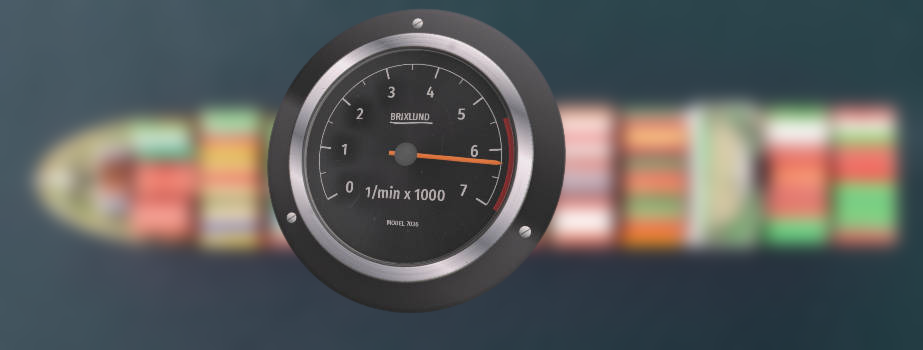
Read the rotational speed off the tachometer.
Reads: 6250 rpm
